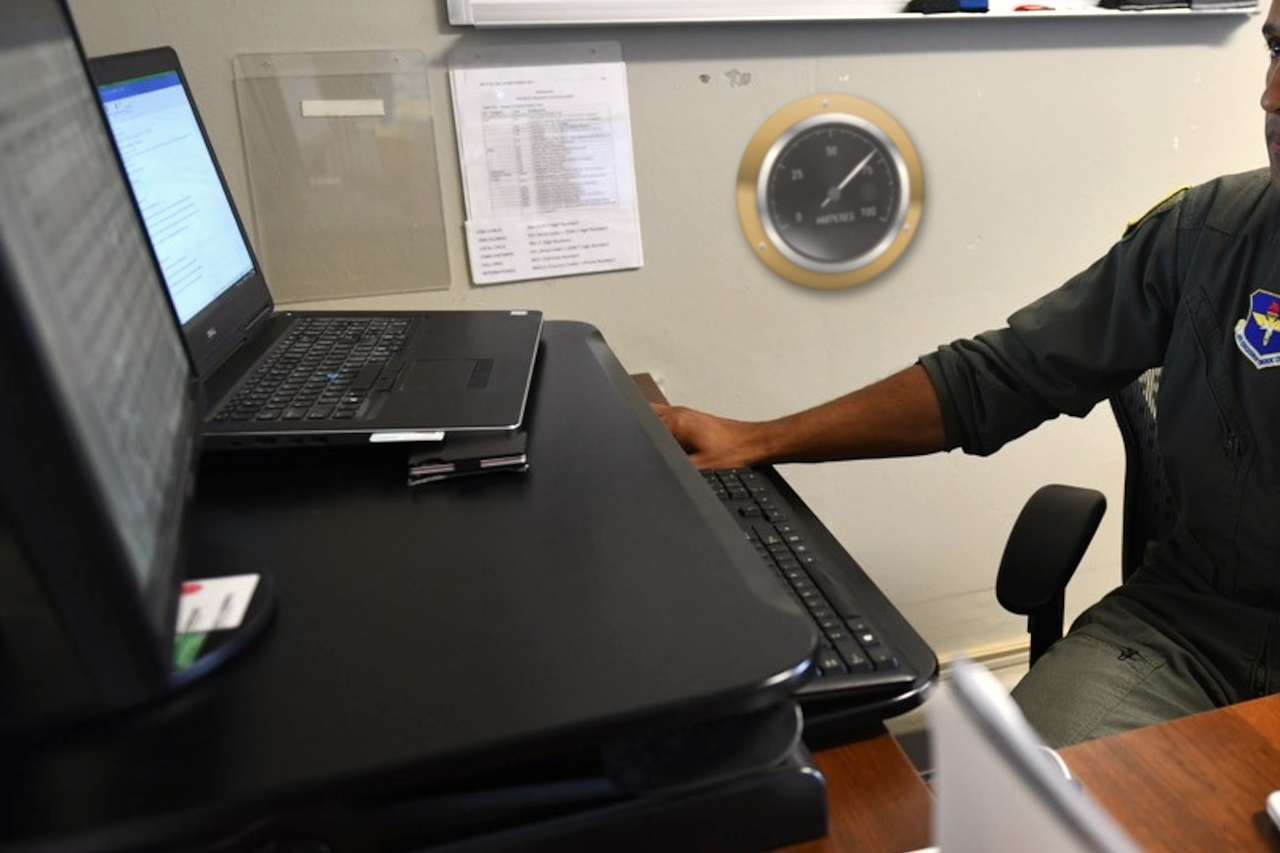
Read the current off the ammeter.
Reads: 70 A
